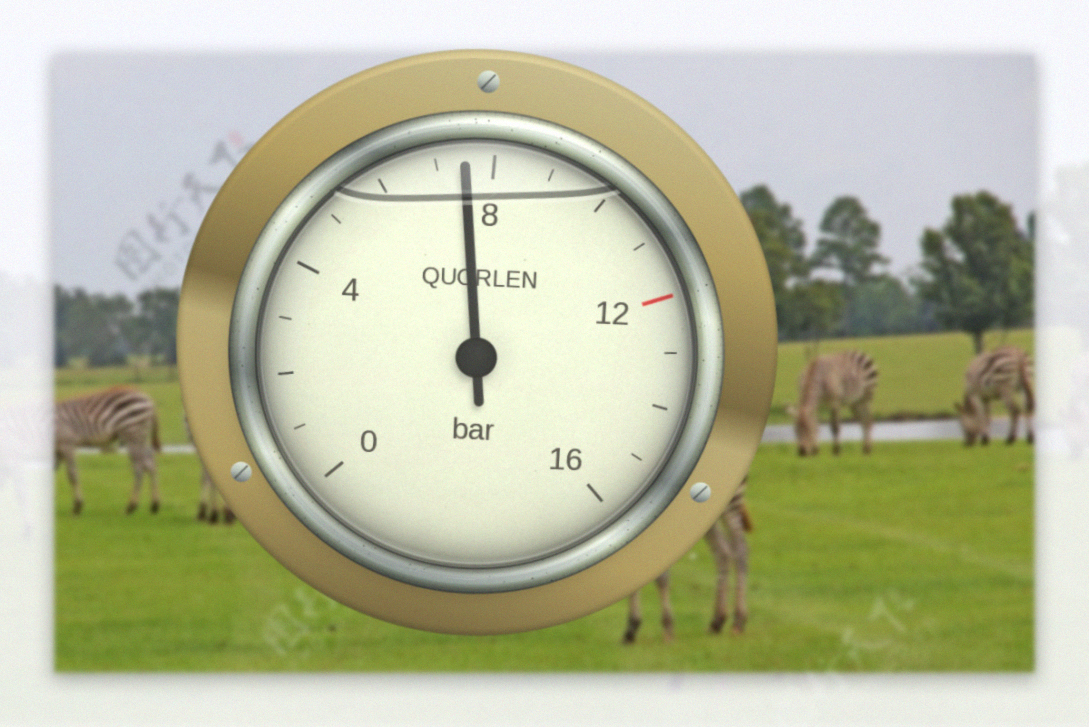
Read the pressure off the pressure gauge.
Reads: 7.5 bar
